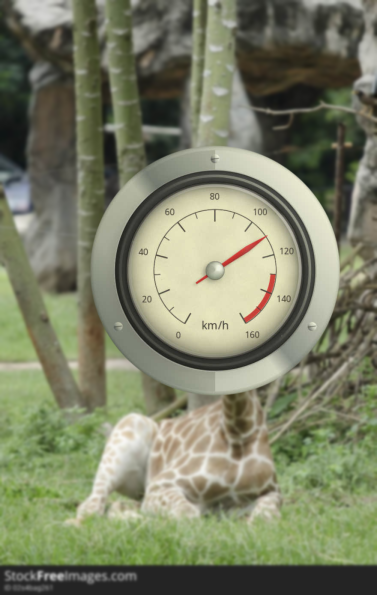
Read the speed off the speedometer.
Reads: 110 km/h
